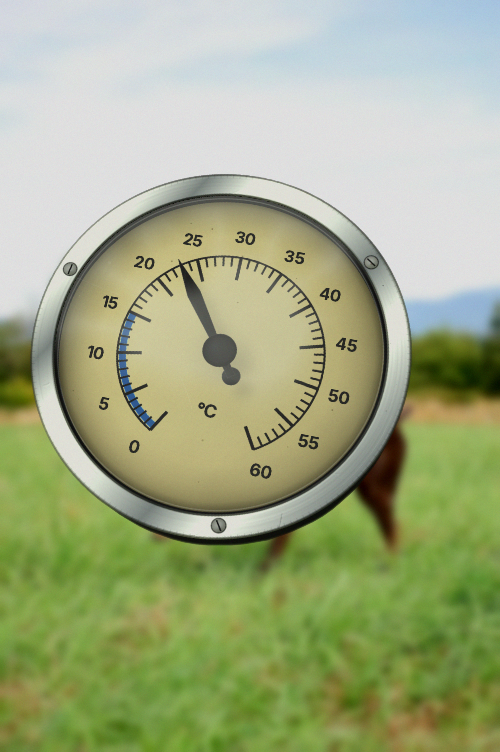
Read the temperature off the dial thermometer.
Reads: 23 °C
